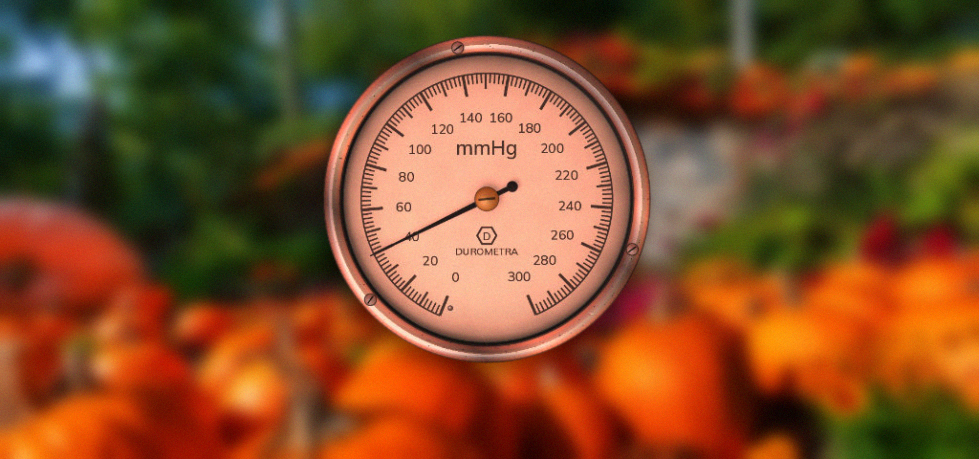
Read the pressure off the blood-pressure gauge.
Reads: 40 mmHg
